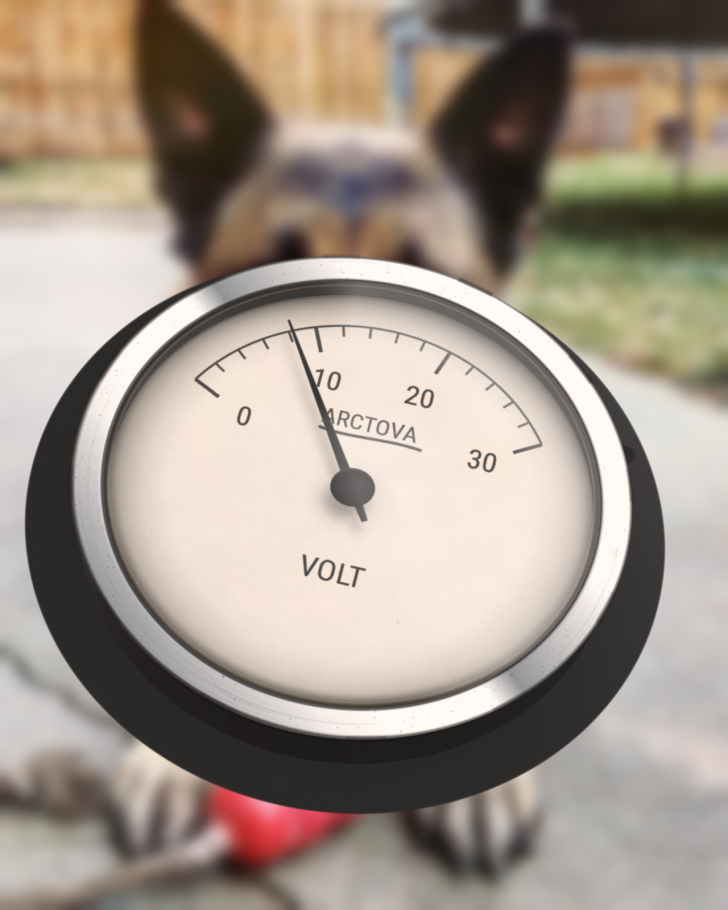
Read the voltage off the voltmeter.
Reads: 8 V
